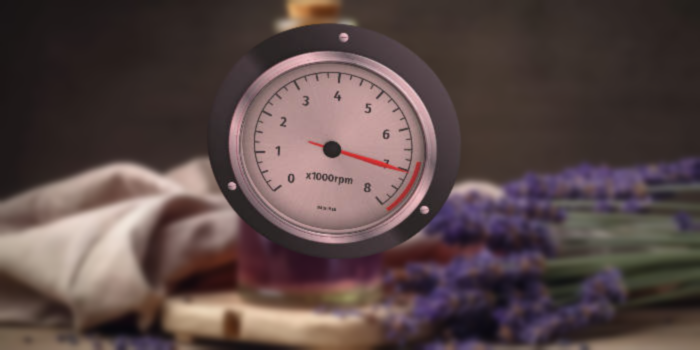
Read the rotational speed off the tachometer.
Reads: 7000 rpm
